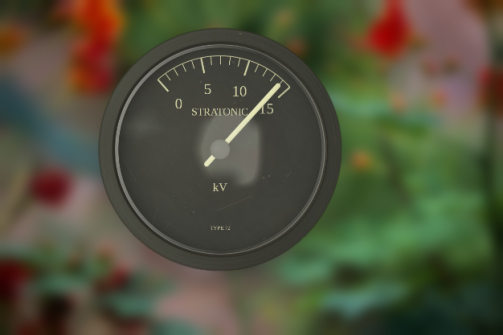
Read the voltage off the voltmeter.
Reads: 14 kV
